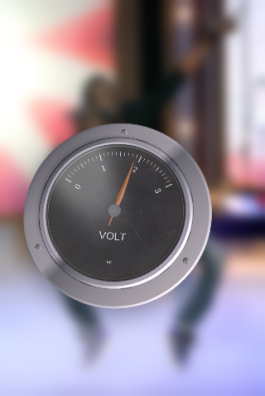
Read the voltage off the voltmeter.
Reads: 1.9 V
